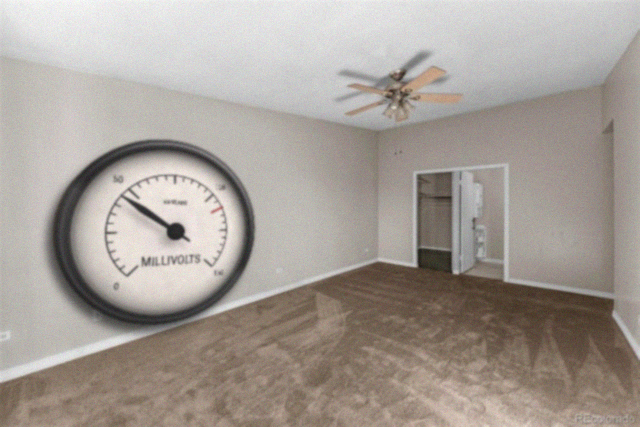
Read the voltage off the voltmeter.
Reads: 45 mV
